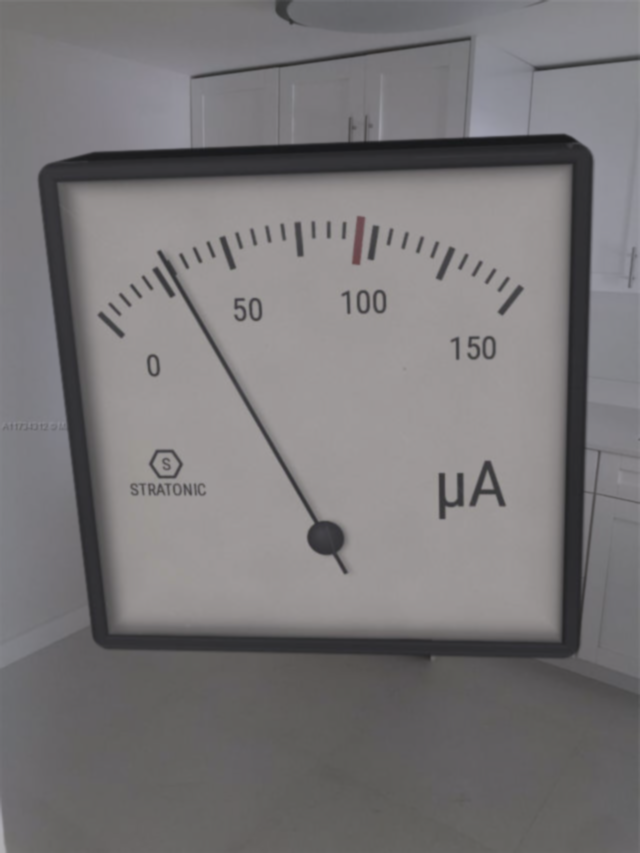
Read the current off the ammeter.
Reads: 30 µA
